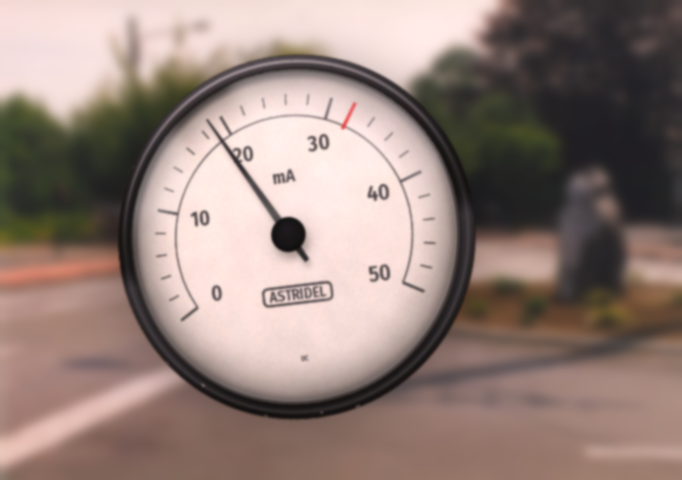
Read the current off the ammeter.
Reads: 19 mA
